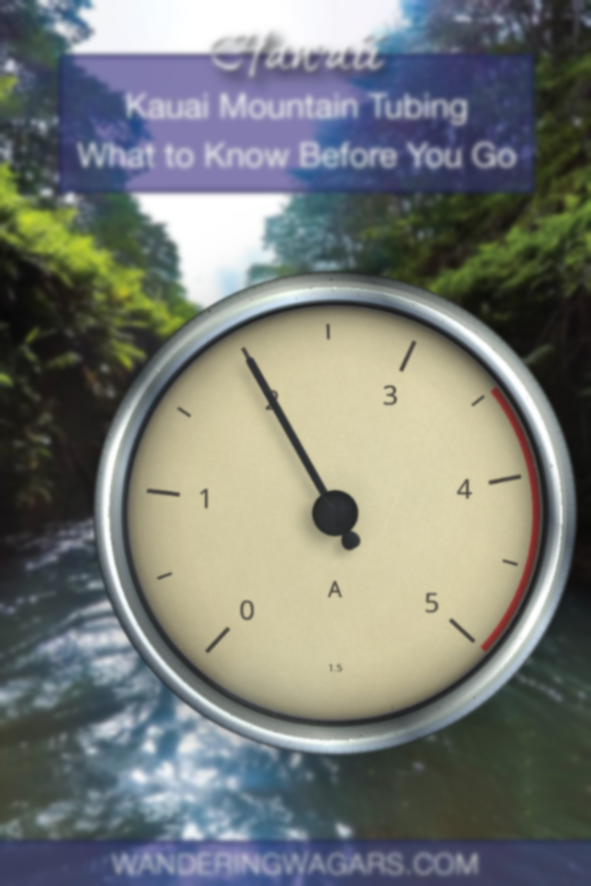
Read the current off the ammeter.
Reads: 2 A
